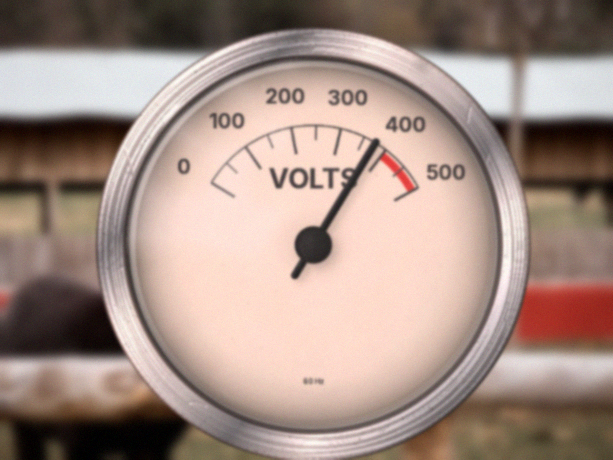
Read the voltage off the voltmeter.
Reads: 375 V
